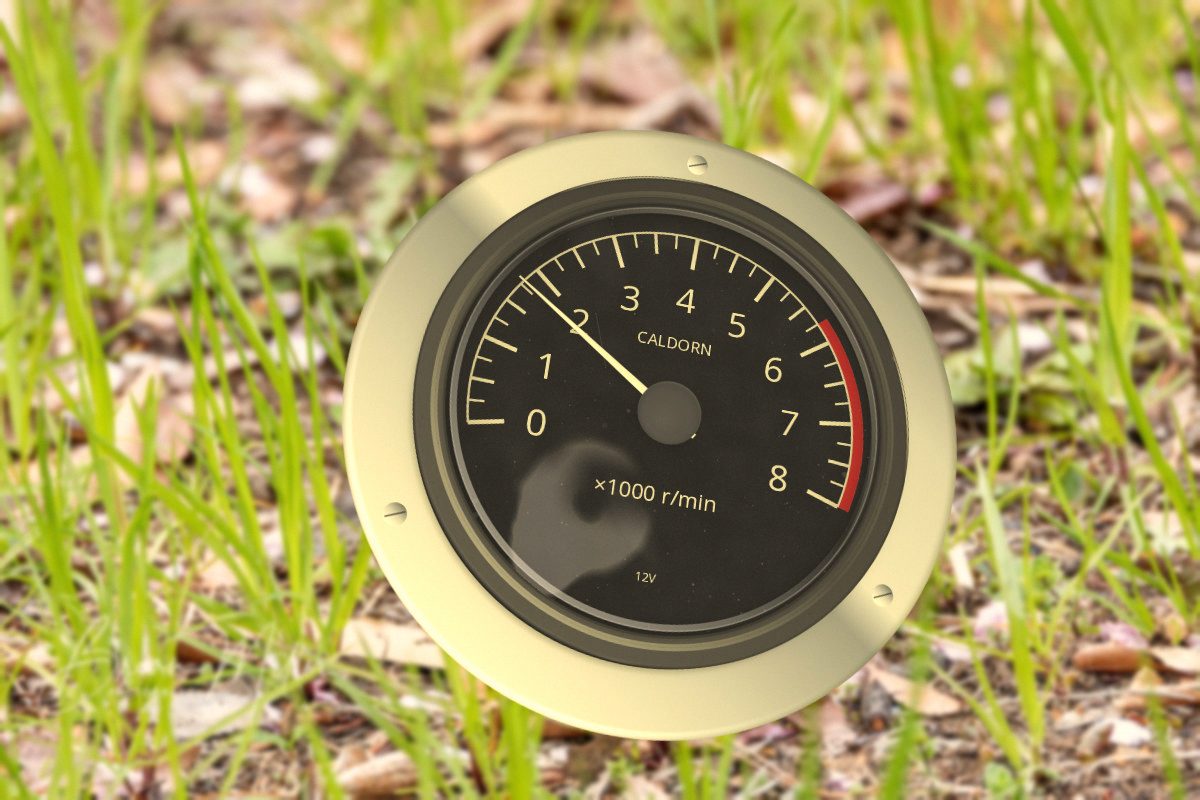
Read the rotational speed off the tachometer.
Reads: 1750 rpm
